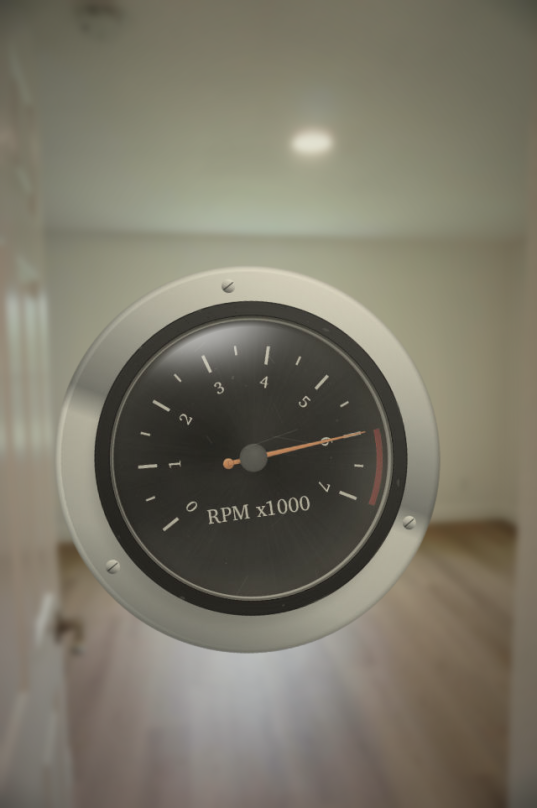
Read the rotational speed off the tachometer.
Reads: 6000 rpm
